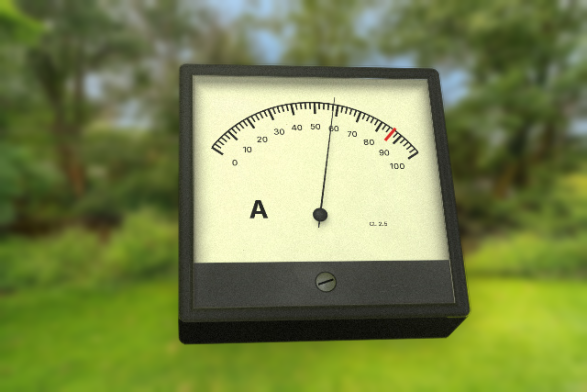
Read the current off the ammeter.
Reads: 58 A
